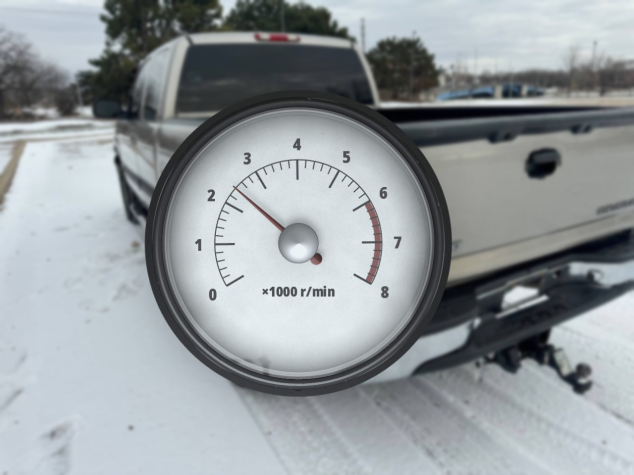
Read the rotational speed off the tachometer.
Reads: 2400 rpm
